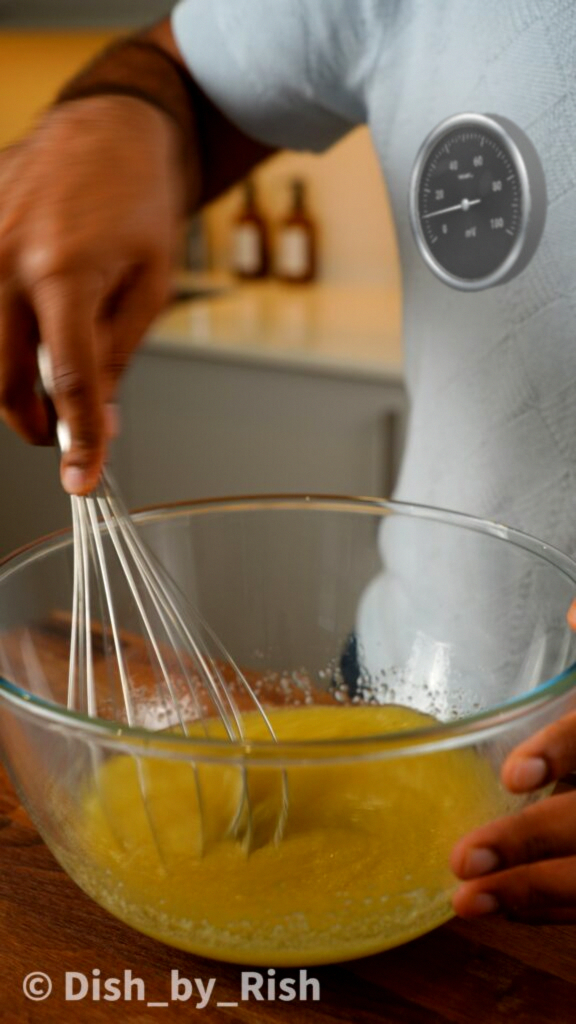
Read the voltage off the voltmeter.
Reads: 10 mV
